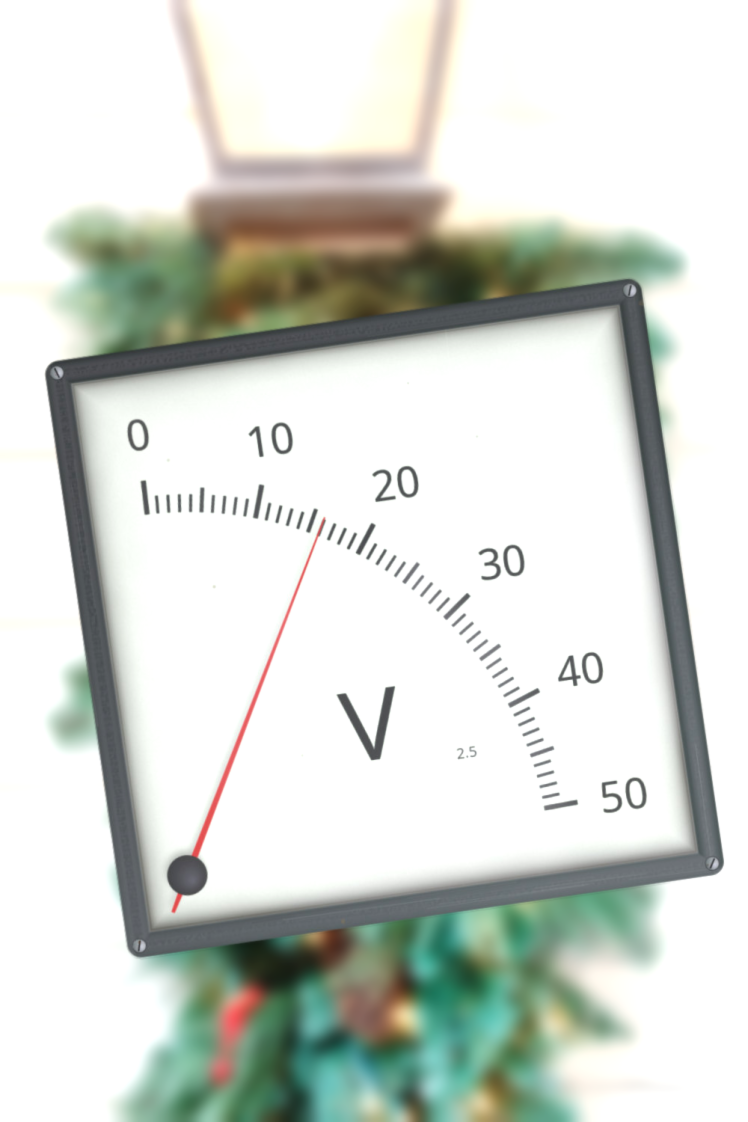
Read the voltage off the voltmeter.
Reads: 16 V
